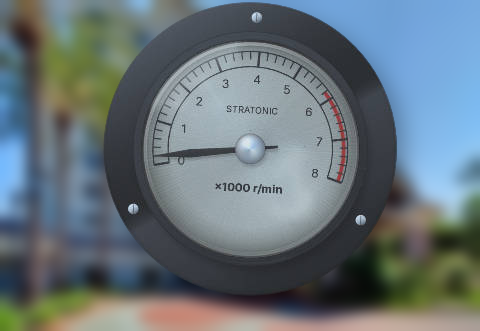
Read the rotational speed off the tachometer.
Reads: 200 rpm
